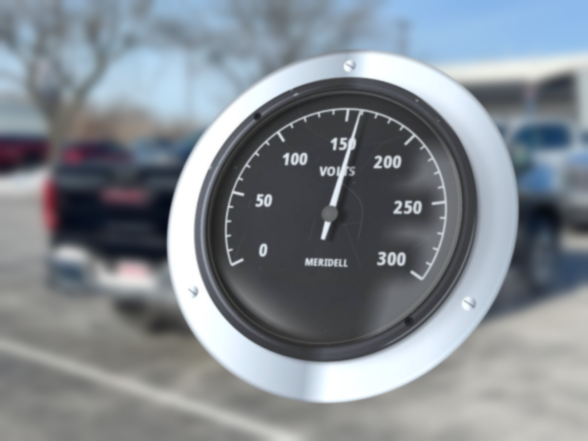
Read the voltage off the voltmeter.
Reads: 160 V
